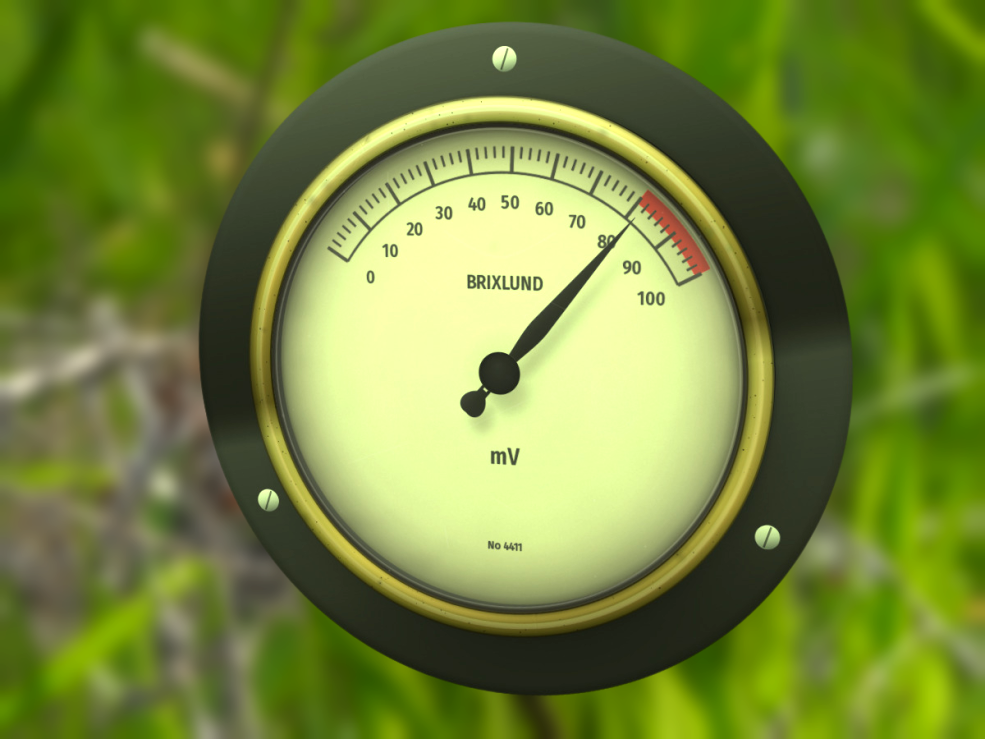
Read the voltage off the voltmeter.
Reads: 82 mV
